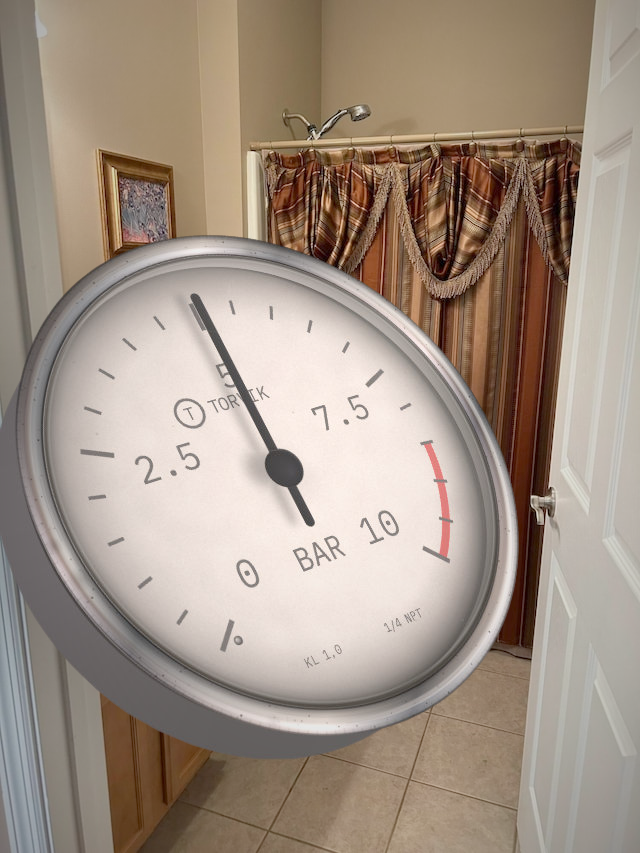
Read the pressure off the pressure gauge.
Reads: 5 bar
